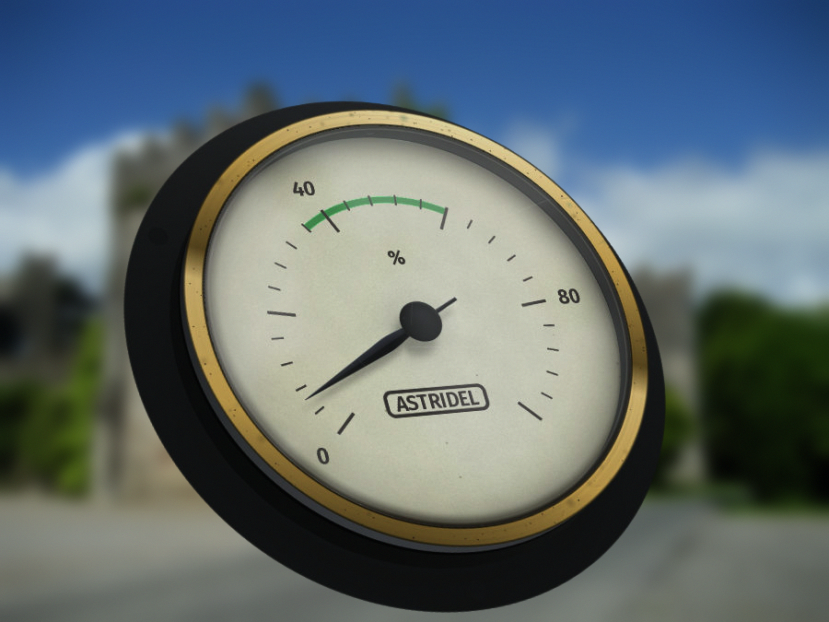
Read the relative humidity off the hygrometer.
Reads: 6 %
